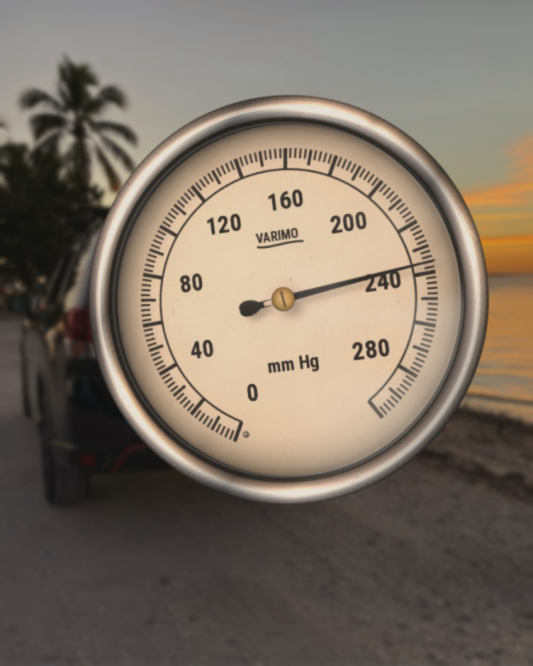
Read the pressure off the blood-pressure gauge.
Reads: 236 mmHg
